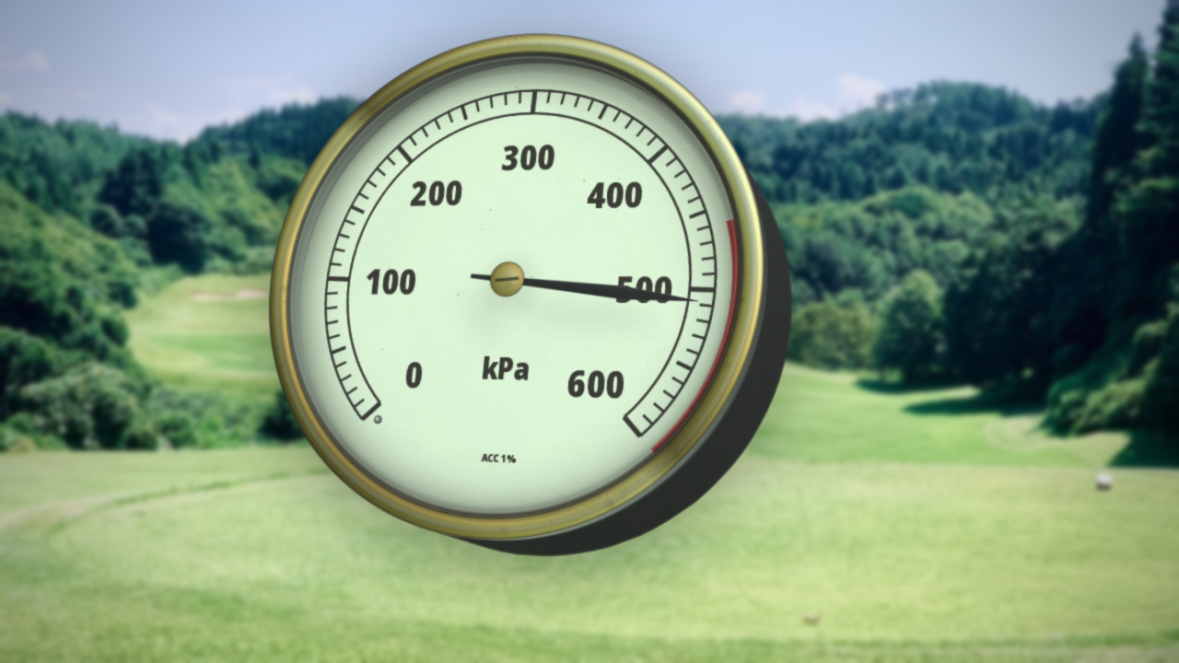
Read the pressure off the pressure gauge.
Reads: 510 kPa
